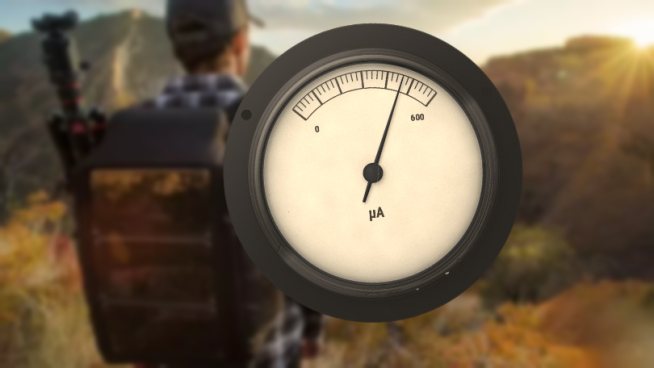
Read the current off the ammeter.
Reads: 460 µA
